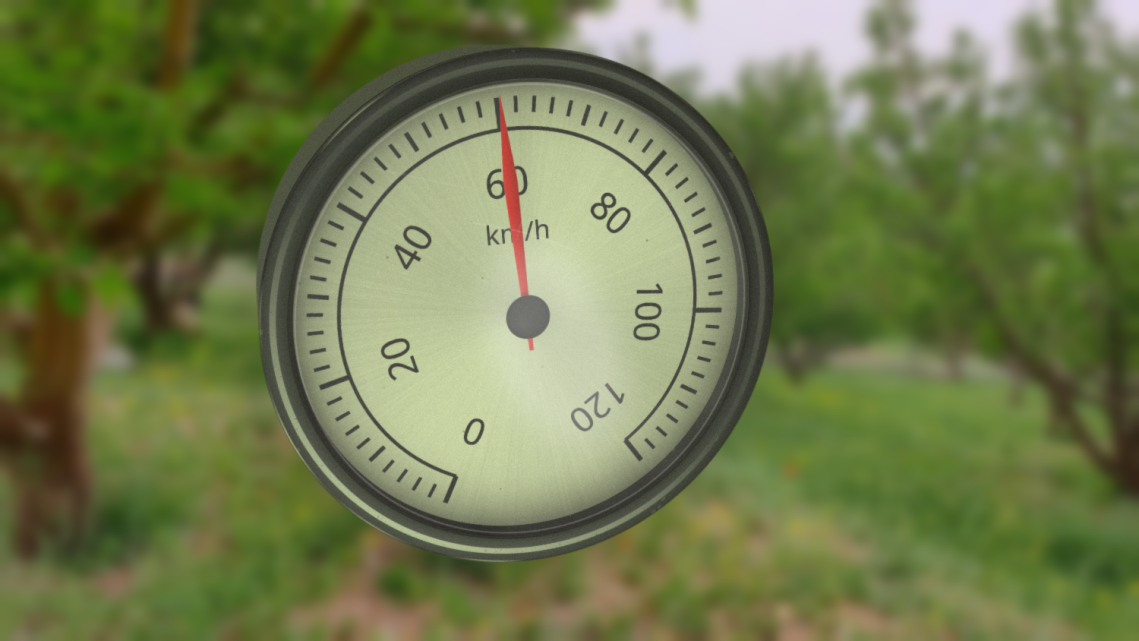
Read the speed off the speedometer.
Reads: 60 km/h
